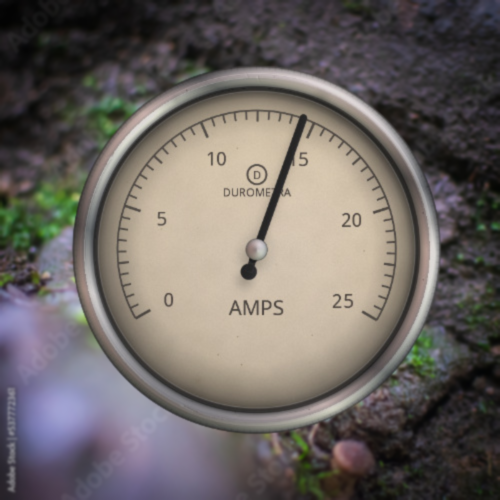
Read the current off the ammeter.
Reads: 14.5 A
